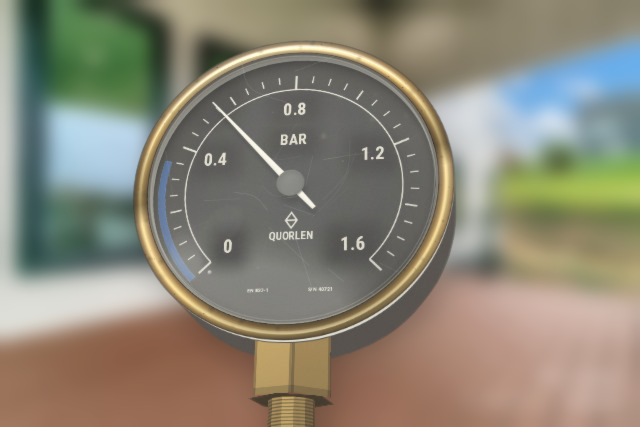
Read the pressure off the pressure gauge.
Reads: 0.55 bar
